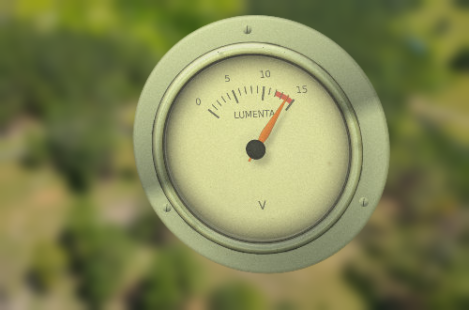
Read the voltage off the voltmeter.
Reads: 14 V
